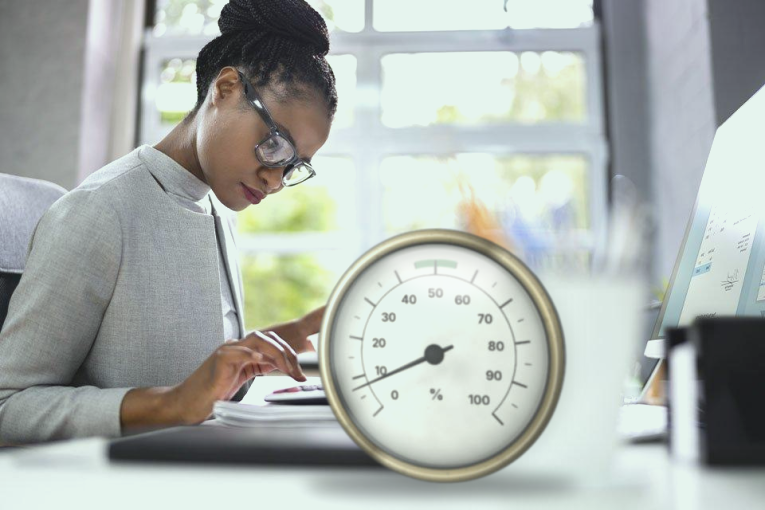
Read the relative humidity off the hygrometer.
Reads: 7.5 %
